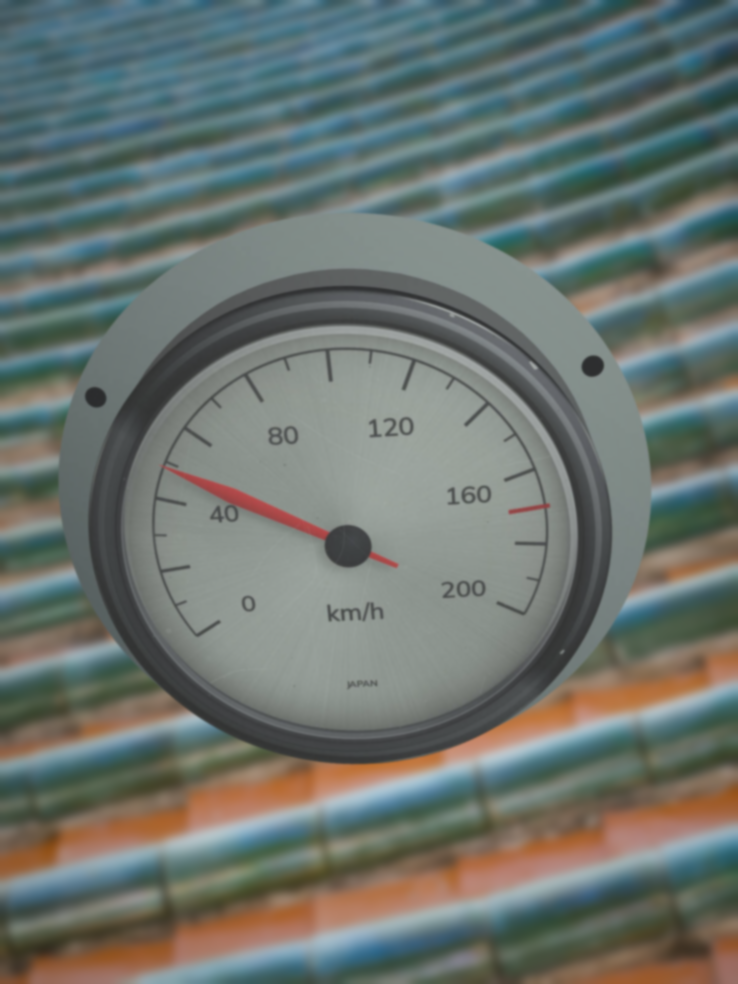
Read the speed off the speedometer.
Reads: 50 km/h
